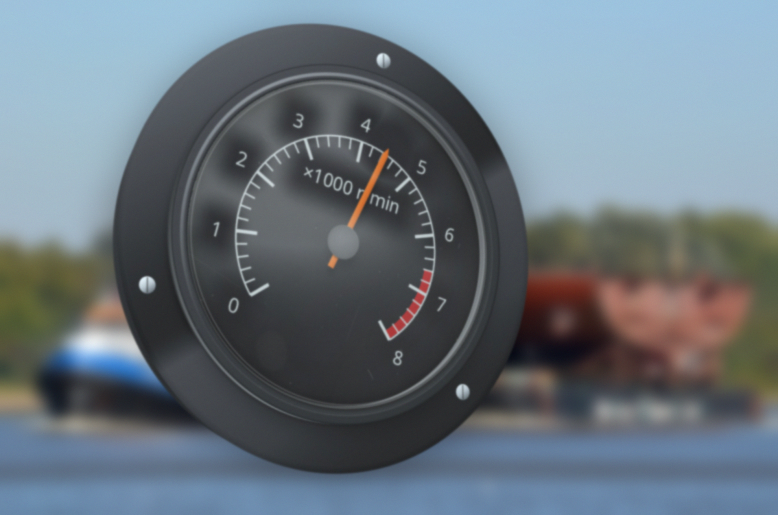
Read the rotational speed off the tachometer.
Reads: 4400 rpm
